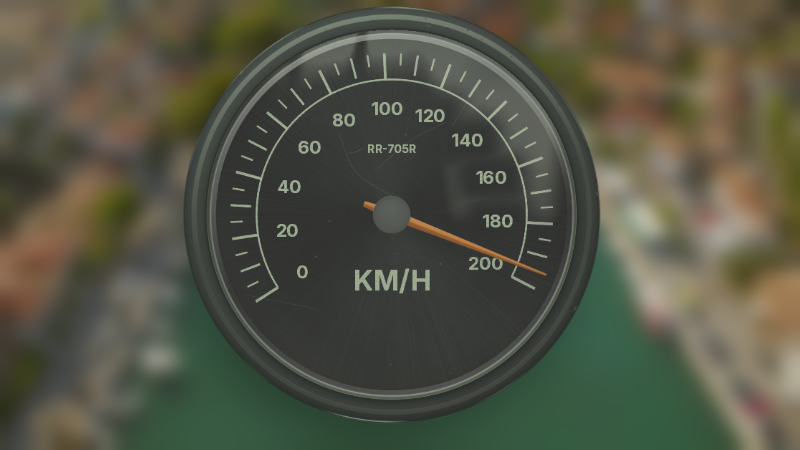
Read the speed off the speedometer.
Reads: 195 km/h
